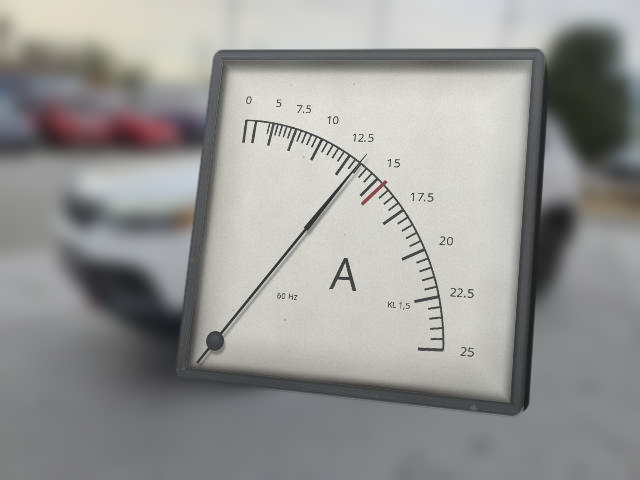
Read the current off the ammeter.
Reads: 13.5 A
